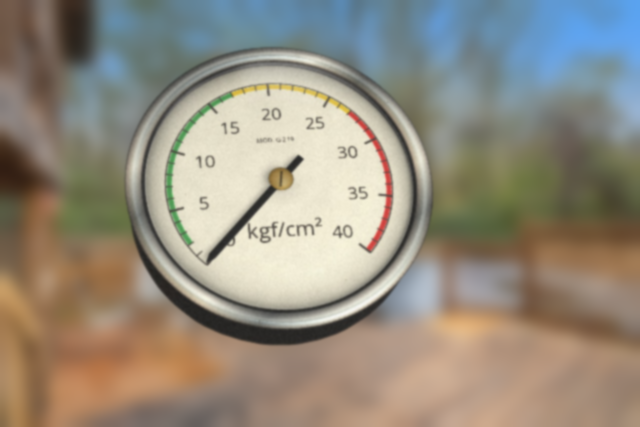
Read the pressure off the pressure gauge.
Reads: 0 kg/cm²
